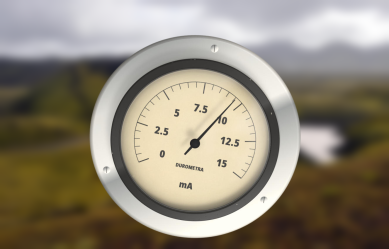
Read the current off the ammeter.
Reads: 9.5 mA
